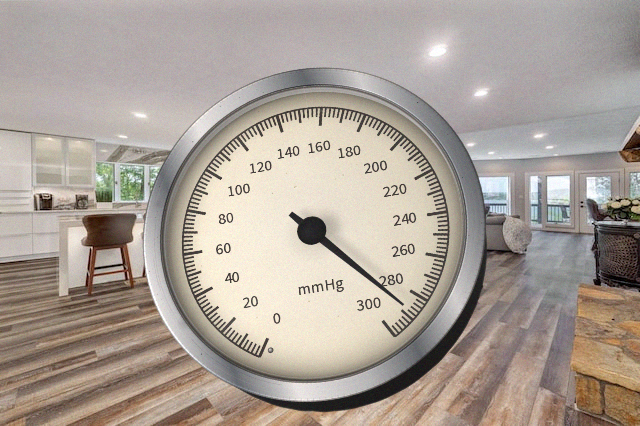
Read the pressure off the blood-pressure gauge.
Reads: 288 mmHg
